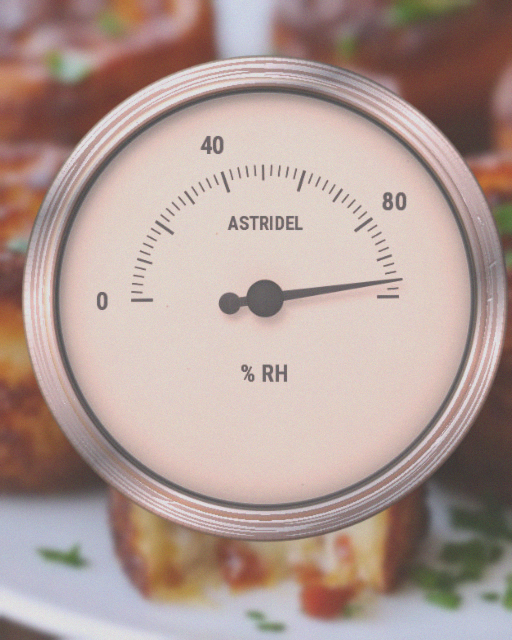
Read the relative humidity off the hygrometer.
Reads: 96 %
